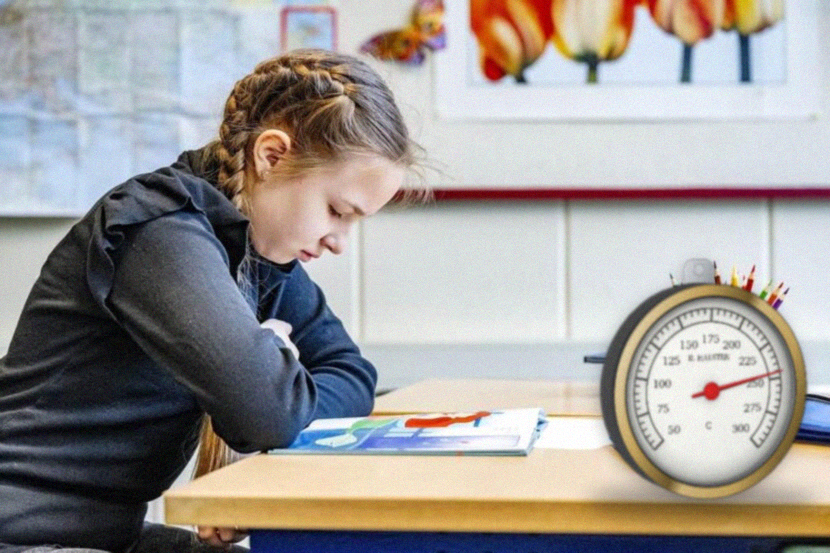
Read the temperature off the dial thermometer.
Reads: 245 °C
